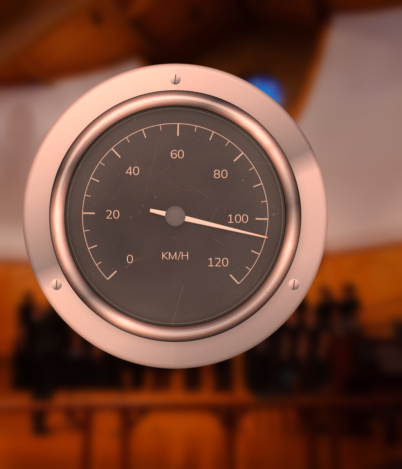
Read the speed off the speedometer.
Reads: 105 km/h
